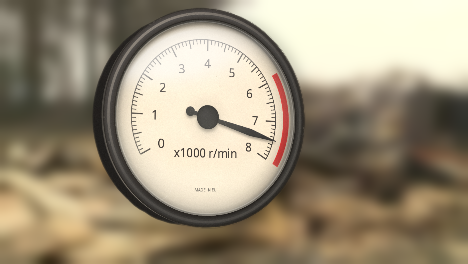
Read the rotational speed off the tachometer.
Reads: 7500 rpm
